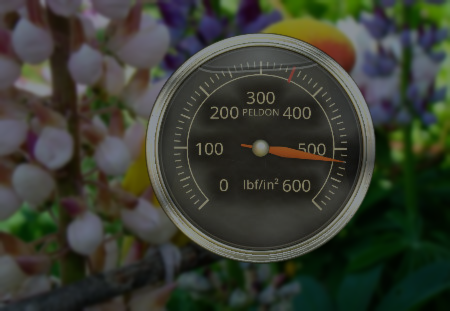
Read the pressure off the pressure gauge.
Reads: 520 psi
